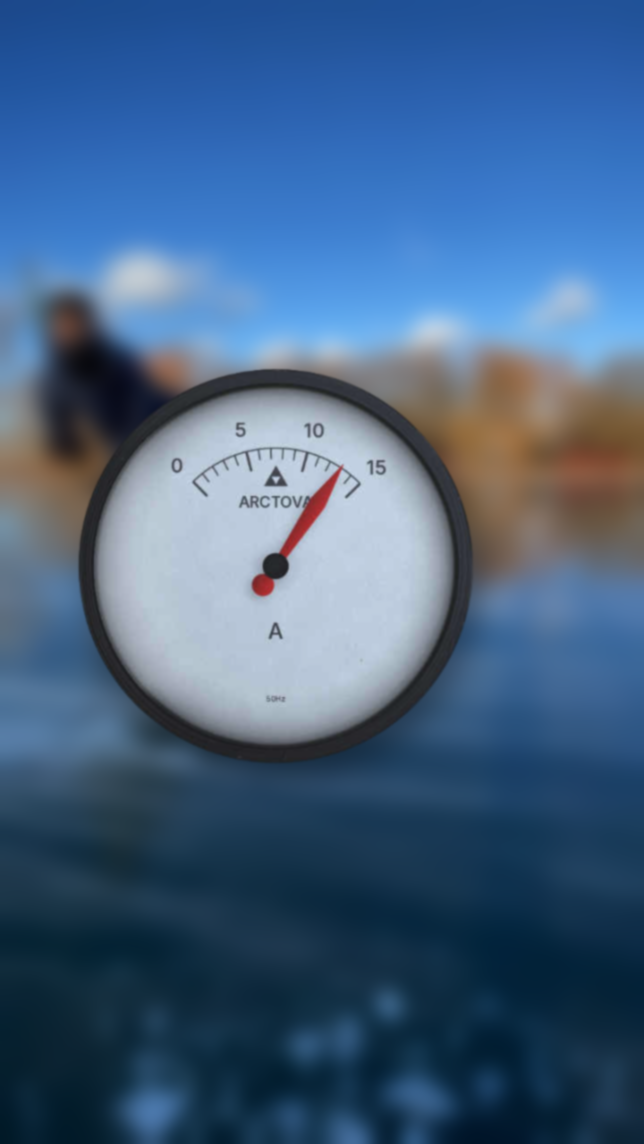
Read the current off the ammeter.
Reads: 13 A
